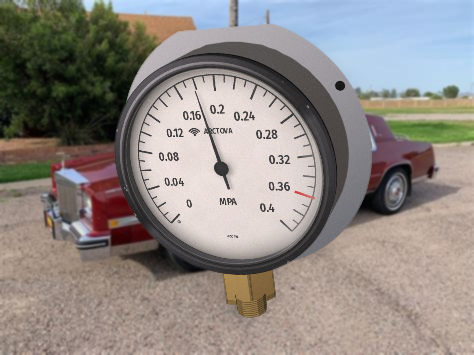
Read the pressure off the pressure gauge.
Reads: 0.18 MPa
